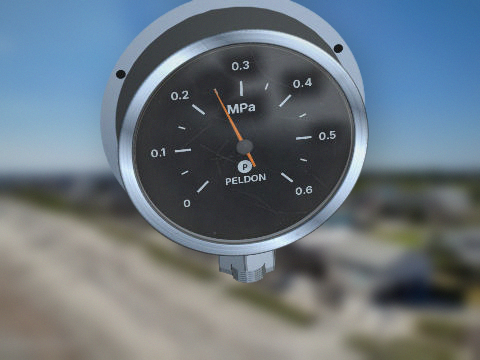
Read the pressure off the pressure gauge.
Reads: 0.25 MPa
